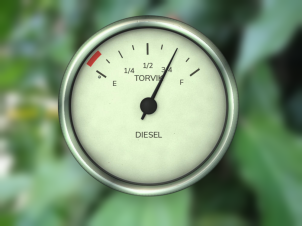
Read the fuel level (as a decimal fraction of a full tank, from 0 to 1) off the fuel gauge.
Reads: 0.75
